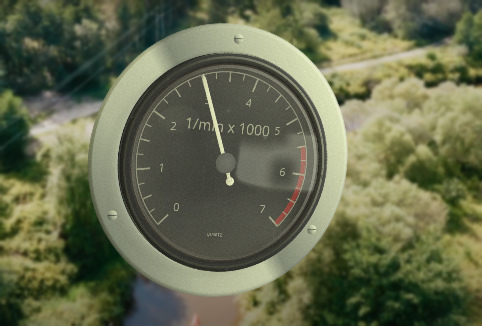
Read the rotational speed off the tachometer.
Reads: 3000 rpm
